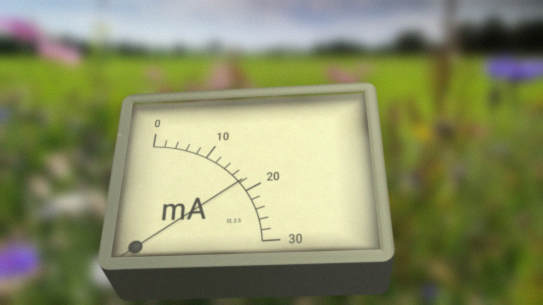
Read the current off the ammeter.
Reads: 18 mA
